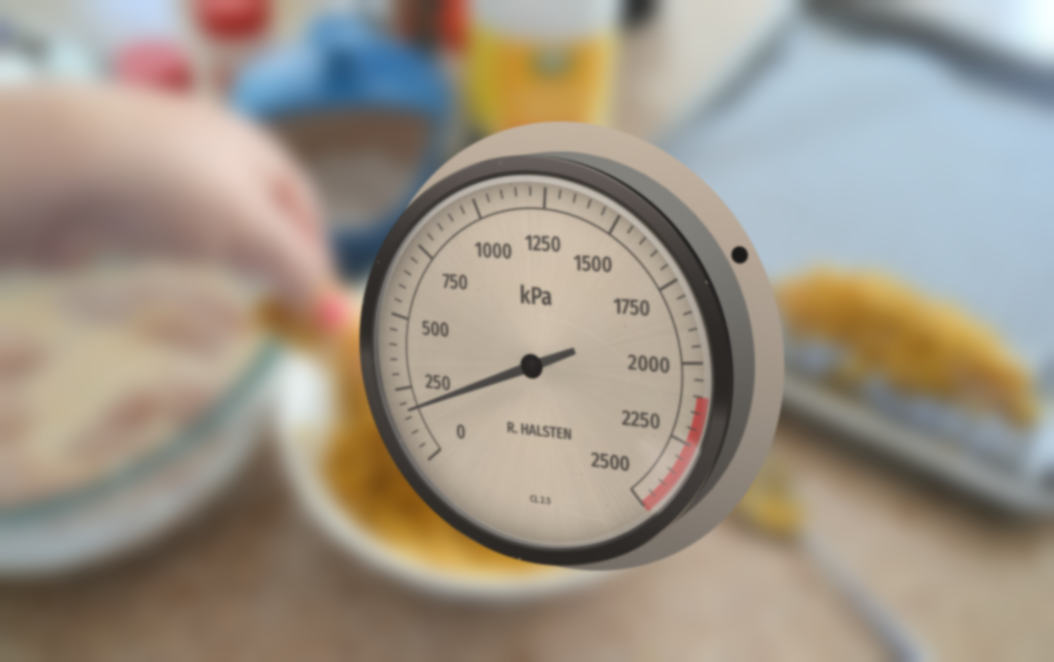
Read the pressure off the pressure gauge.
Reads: 175 kPa
